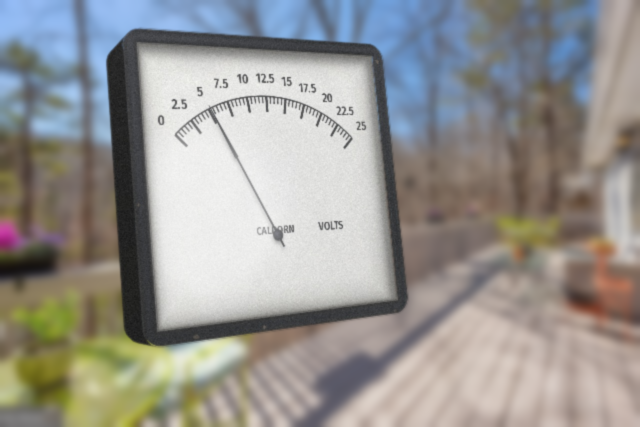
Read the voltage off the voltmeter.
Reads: 5 V
